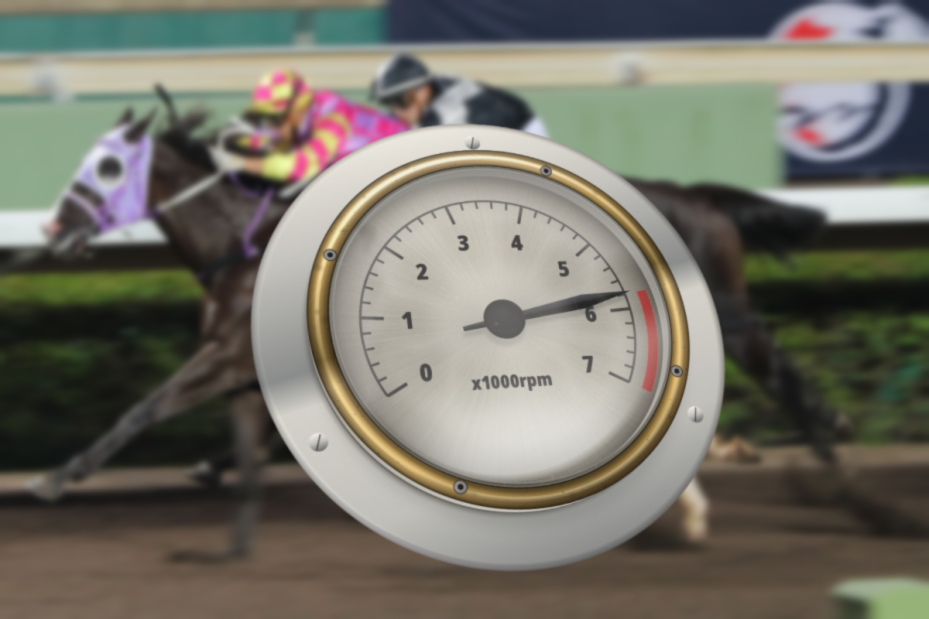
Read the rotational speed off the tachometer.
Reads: 5800 rpm
